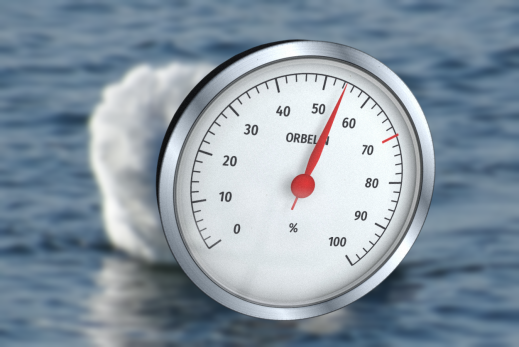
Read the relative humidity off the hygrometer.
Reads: 54 %
